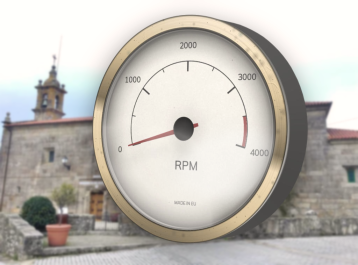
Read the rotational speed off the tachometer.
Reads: 0 rpm
